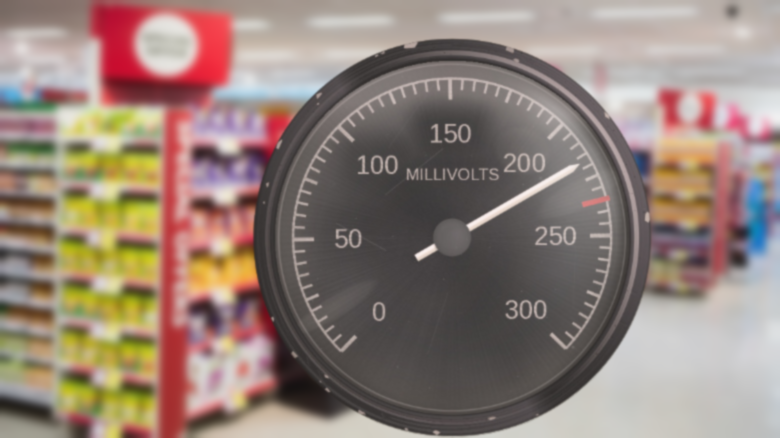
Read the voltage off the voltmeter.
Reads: 217.5 mV
